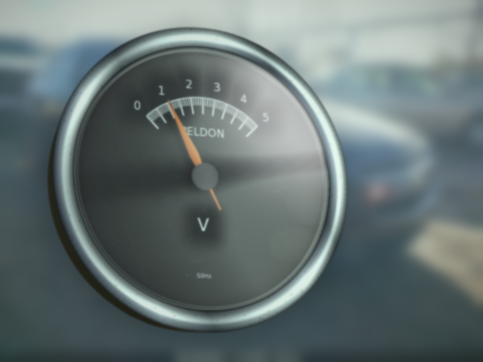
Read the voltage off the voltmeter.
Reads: 1 V
